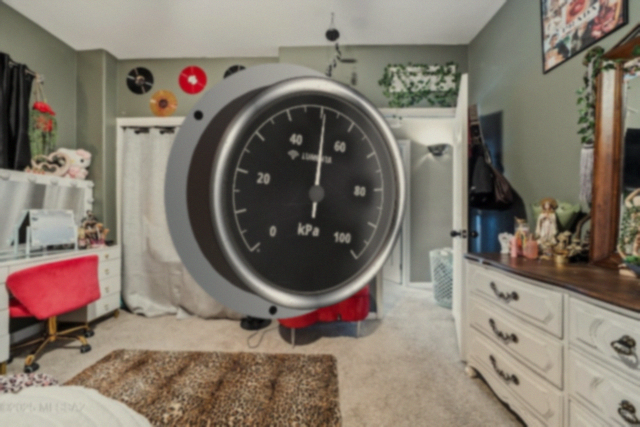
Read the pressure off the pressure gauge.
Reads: 50 kPa
